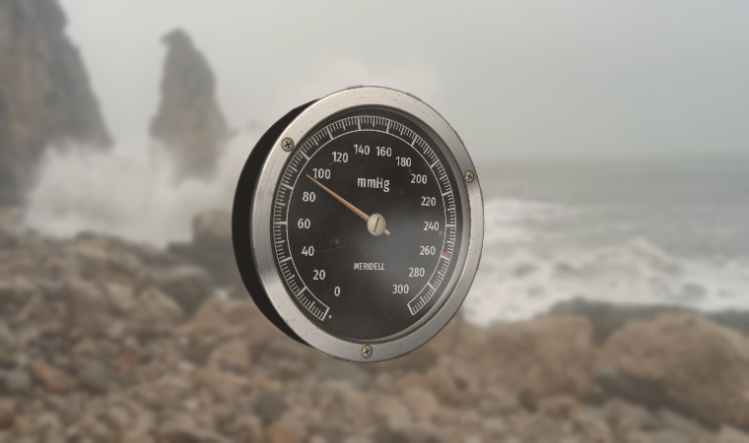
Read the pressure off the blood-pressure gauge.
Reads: 90 mmHg
